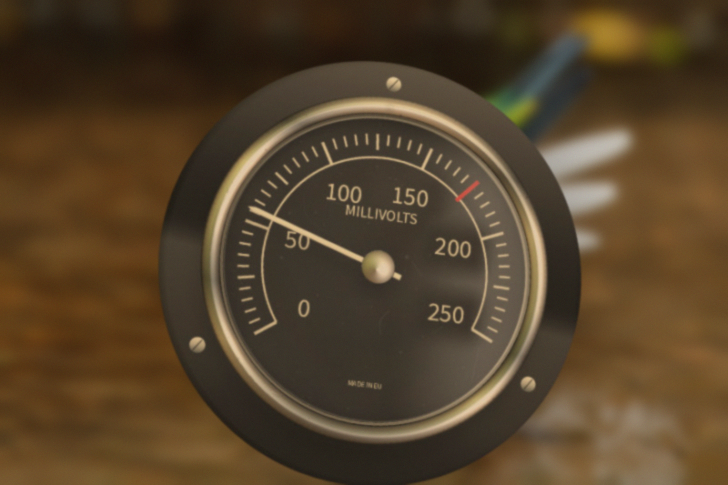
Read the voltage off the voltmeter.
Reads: 55 mV
